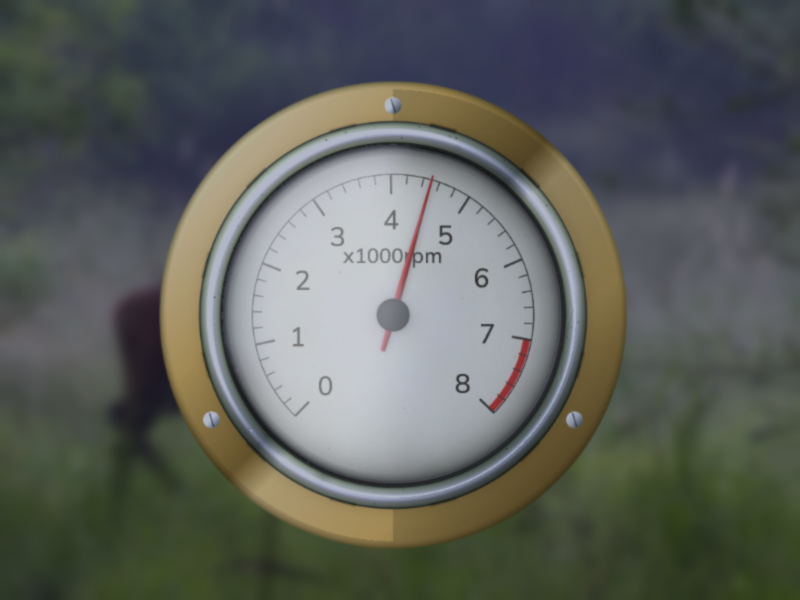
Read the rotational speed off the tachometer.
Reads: 4500 rpm
